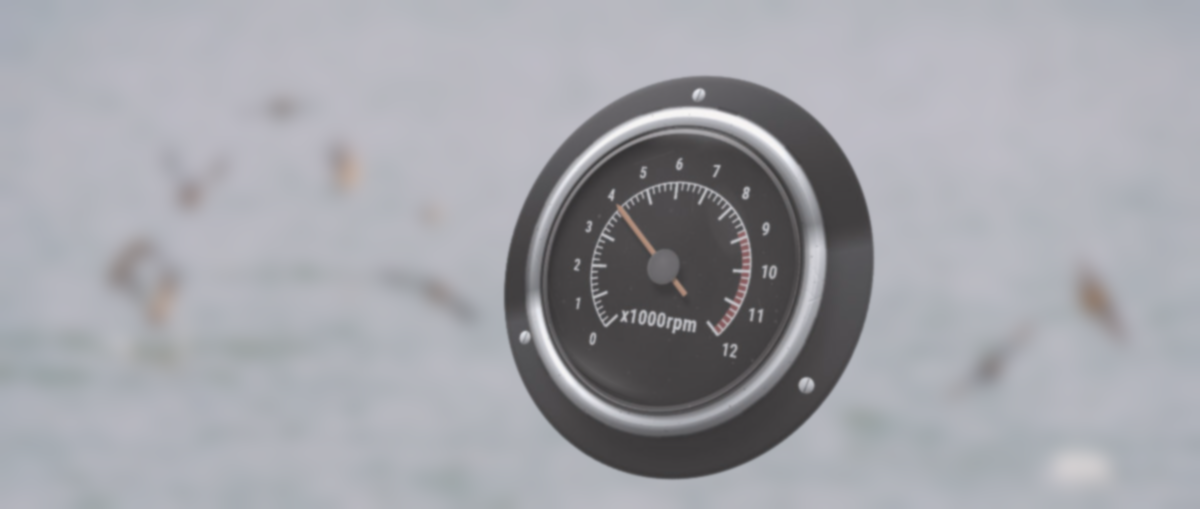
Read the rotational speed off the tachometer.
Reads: 4000 rpm
